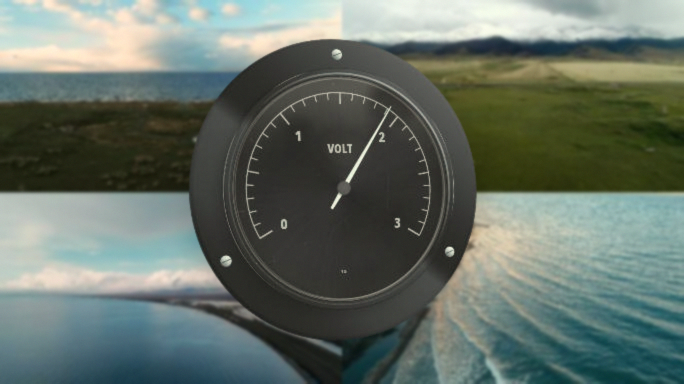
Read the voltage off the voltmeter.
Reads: 1.9 V
